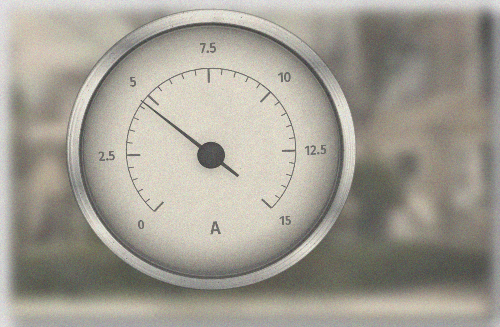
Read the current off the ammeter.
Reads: 4.75 A
